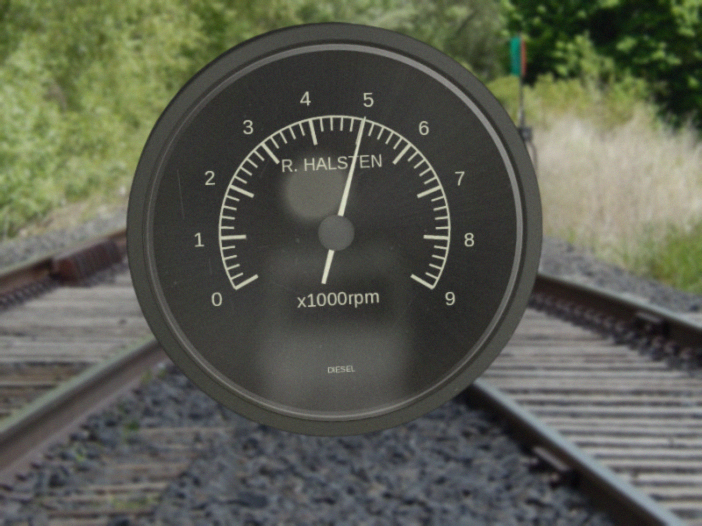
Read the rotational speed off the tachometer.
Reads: 5000 rpm
